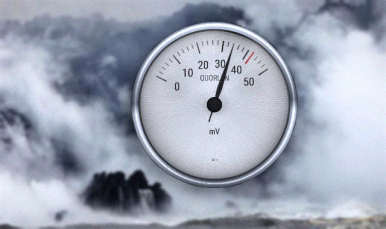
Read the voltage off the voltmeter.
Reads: 34 mV
